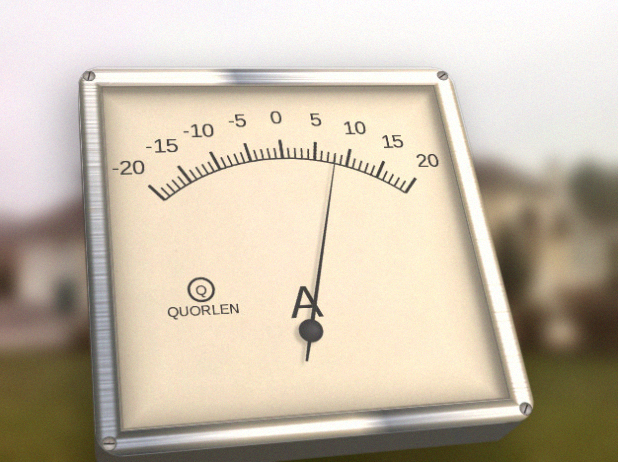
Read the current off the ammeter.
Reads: 8 A
